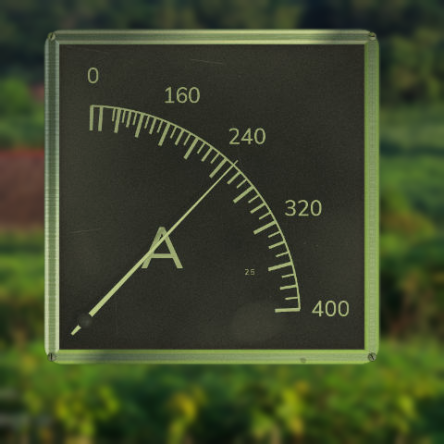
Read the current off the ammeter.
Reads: 250 A
